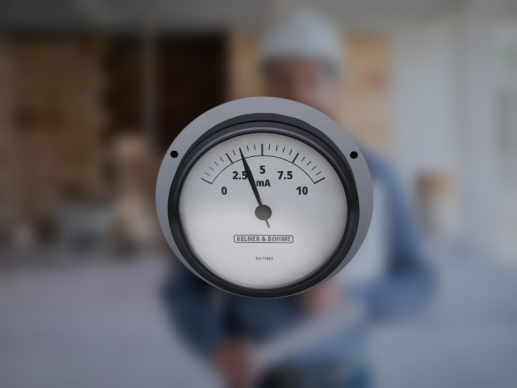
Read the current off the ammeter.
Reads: 3.5 mA
